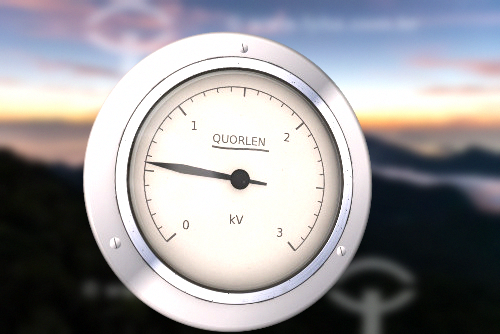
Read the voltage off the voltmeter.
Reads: 0.55 kV
